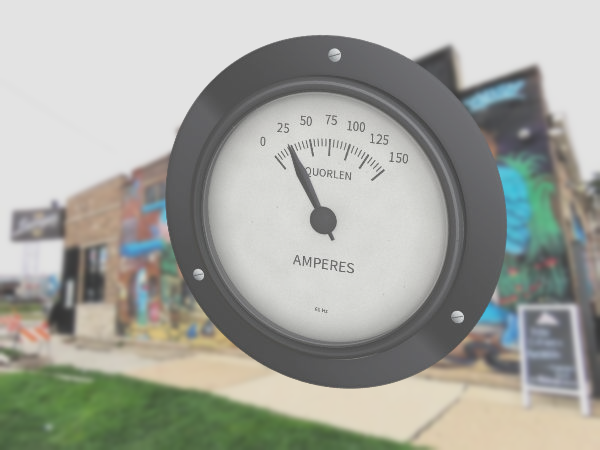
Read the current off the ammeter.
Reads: 25 A
